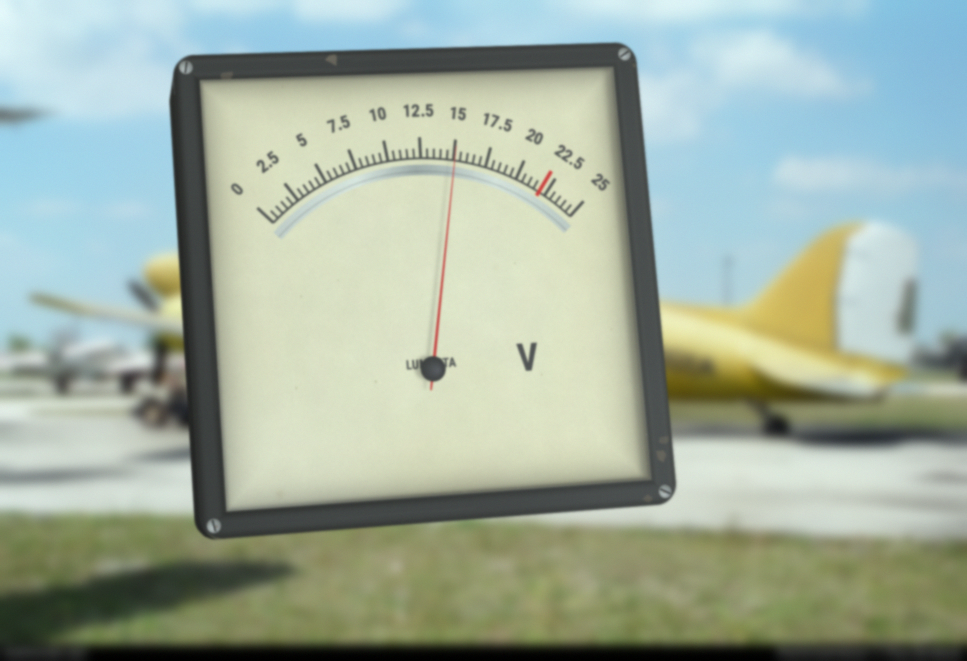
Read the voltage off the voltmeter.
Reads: 15 V
